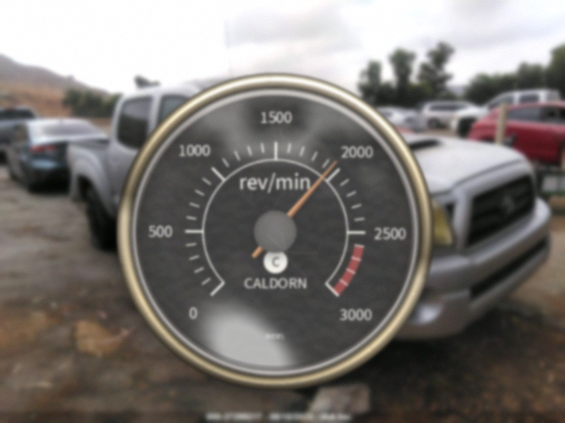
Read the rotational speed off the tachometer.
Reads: 1950 rpm
